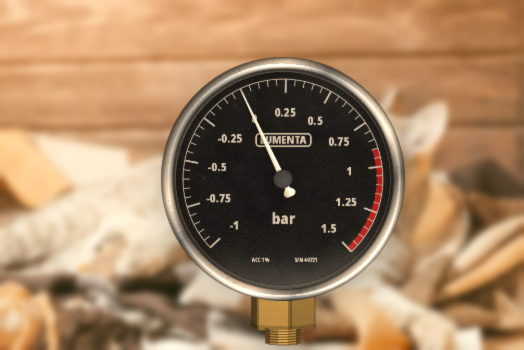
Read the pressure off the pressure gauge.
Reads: 0 bar
